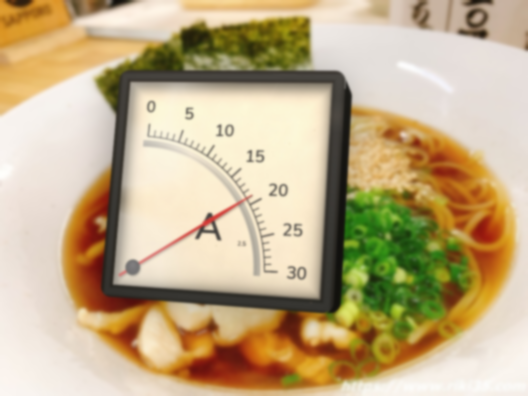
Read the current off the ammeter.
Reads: 19 A
